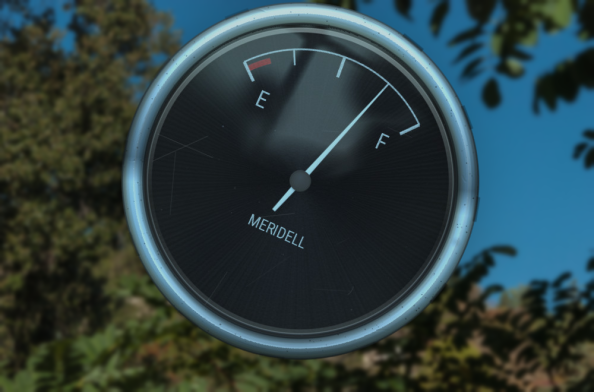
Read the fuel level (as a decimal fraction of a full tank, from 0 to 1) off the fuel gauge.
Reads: 0.75
